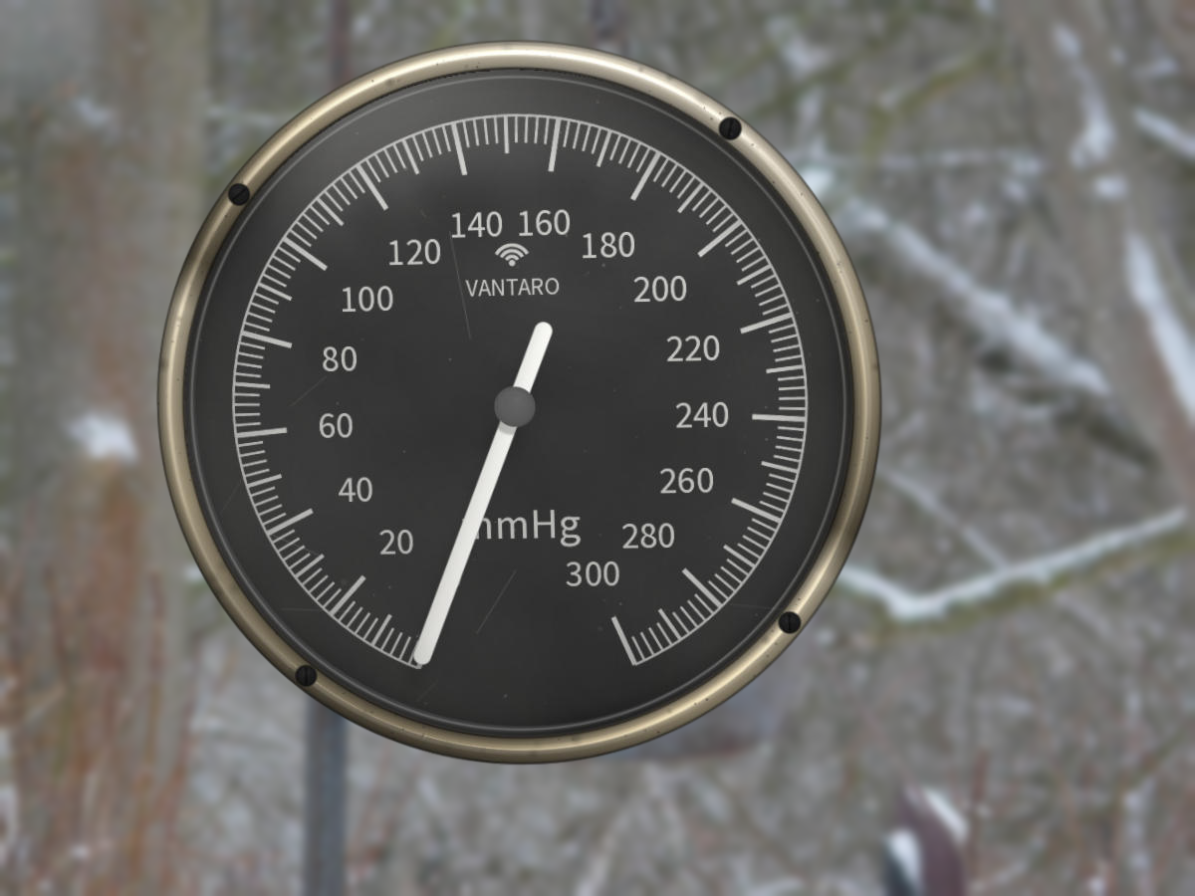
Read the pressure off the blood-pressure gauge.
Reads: 0 mmHg
